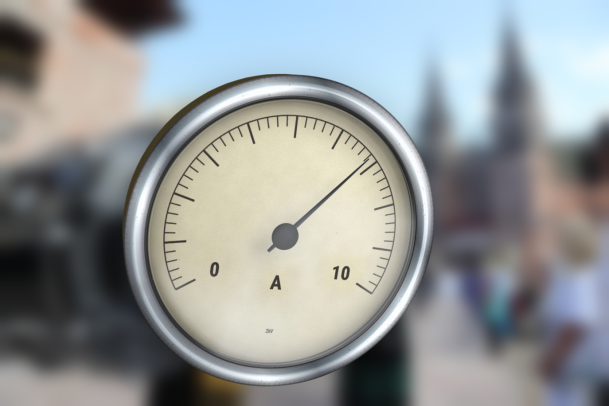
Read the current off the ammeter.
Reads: 6.8 A
